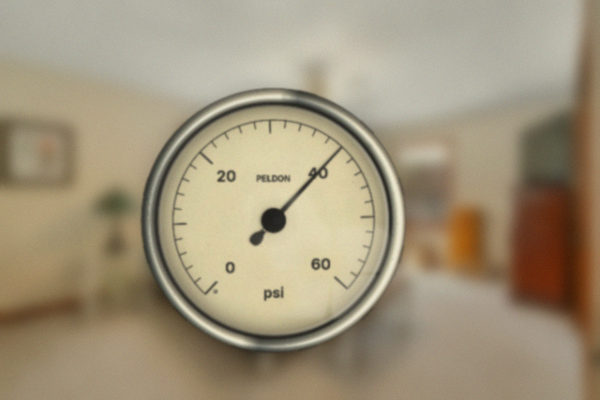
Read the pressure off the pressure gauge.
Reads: 40 psi
